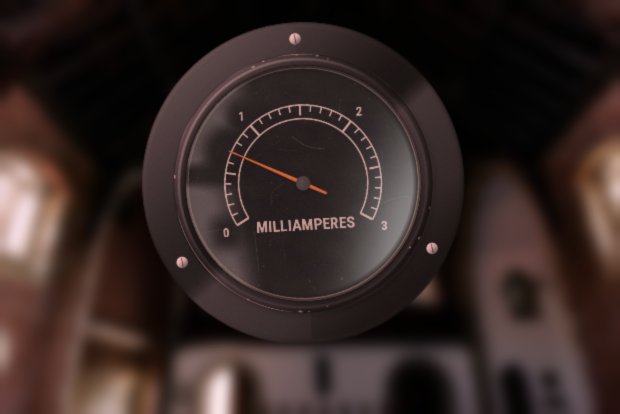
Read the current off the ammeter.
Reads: 0.7 mA
